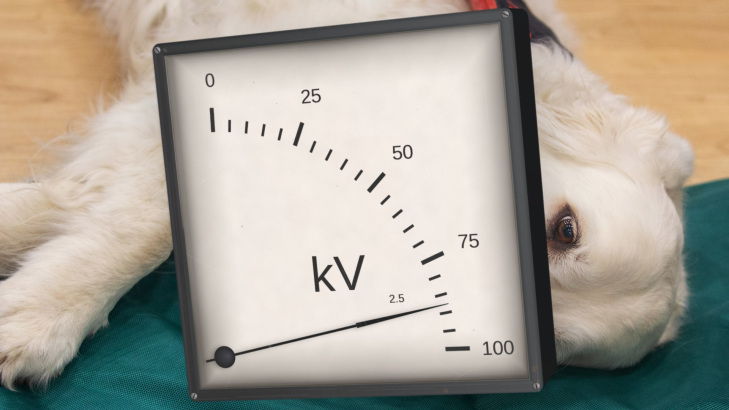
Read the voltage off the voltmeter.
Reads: 87.5 kV
